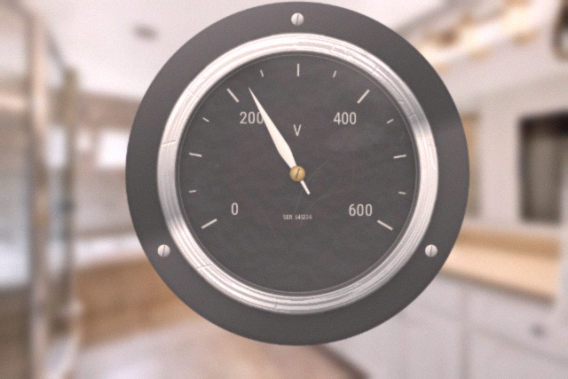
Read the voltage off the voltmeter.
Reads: 225 V
